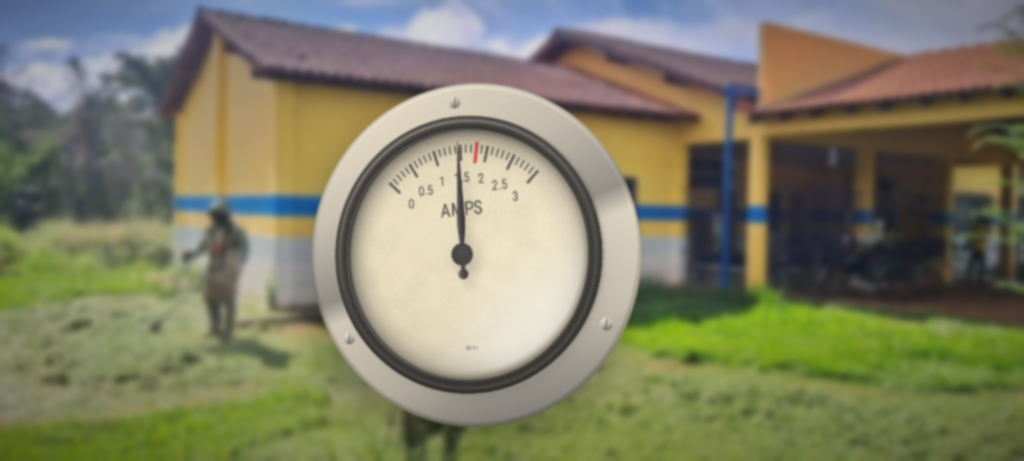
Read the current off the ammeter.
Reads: 1.5 A
